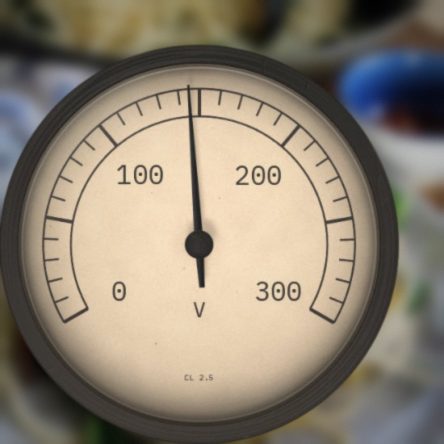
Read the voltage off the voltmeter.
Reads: 145 V
